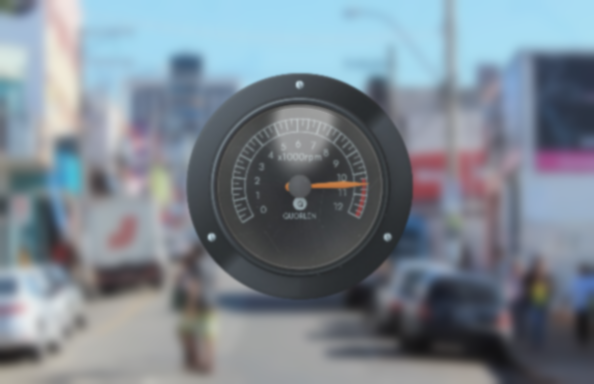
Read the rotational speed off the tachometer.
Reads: 10500 rpm
